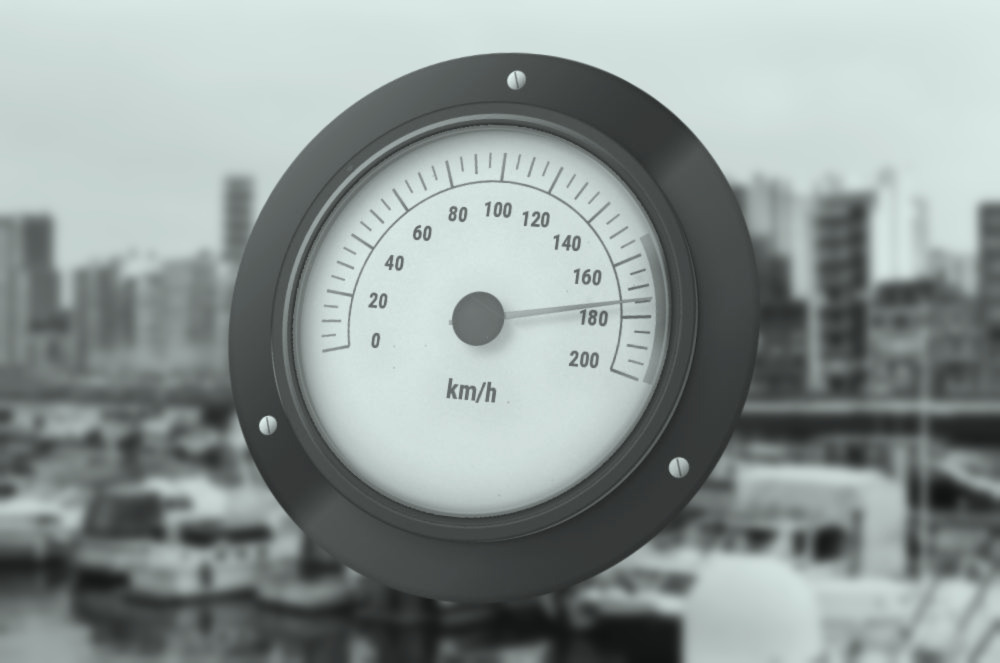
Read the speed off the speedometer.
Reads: 175 km/h
